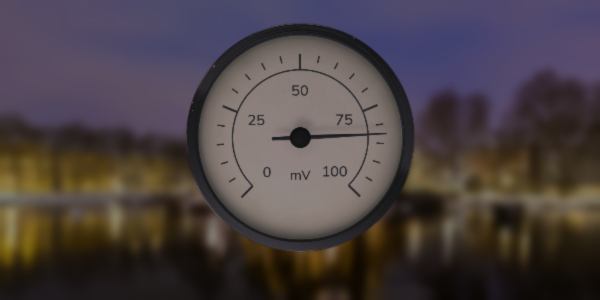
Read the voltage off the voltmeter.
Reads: 82.5 mV
